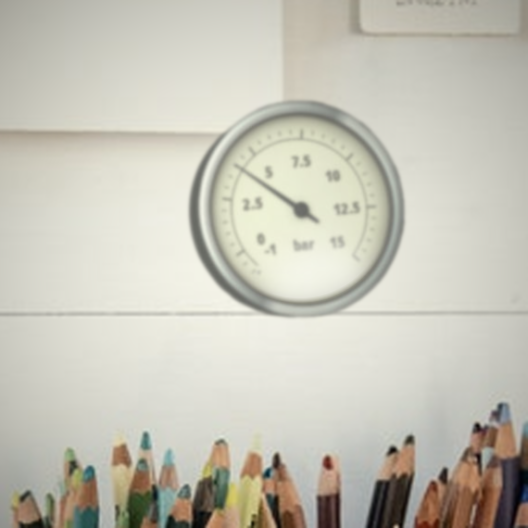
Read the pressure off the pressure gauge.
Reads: 4 bar
